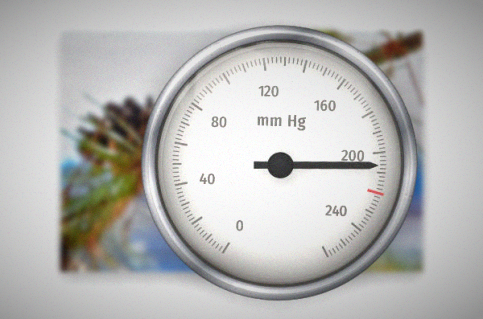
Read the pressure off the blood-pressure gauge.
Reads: 206 mmHg
